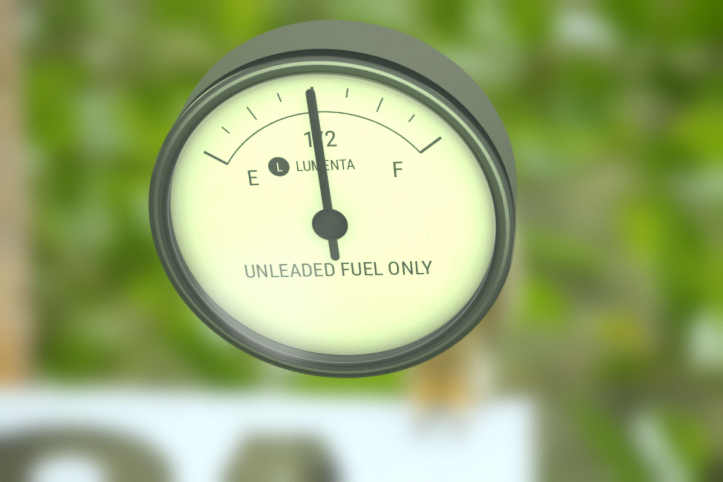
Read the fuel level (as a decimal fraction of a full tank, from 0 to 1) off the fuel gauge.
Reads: 0.5
